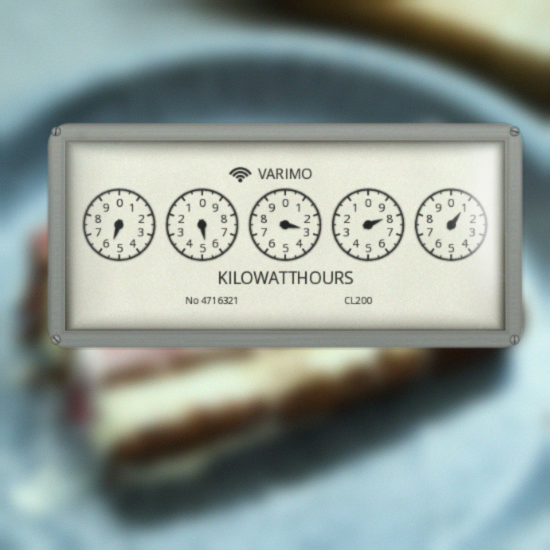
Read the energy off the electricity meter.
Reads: 55281 kWh
